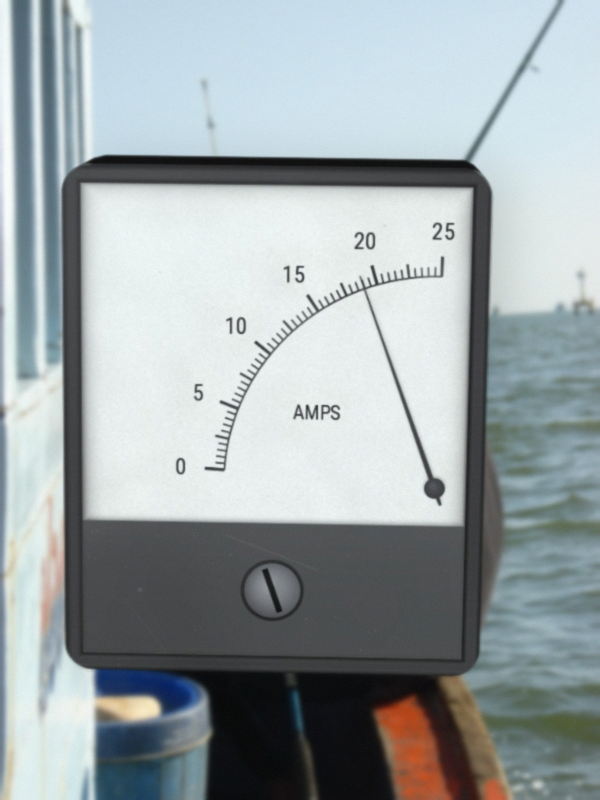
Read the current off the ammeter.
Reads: 19 A
